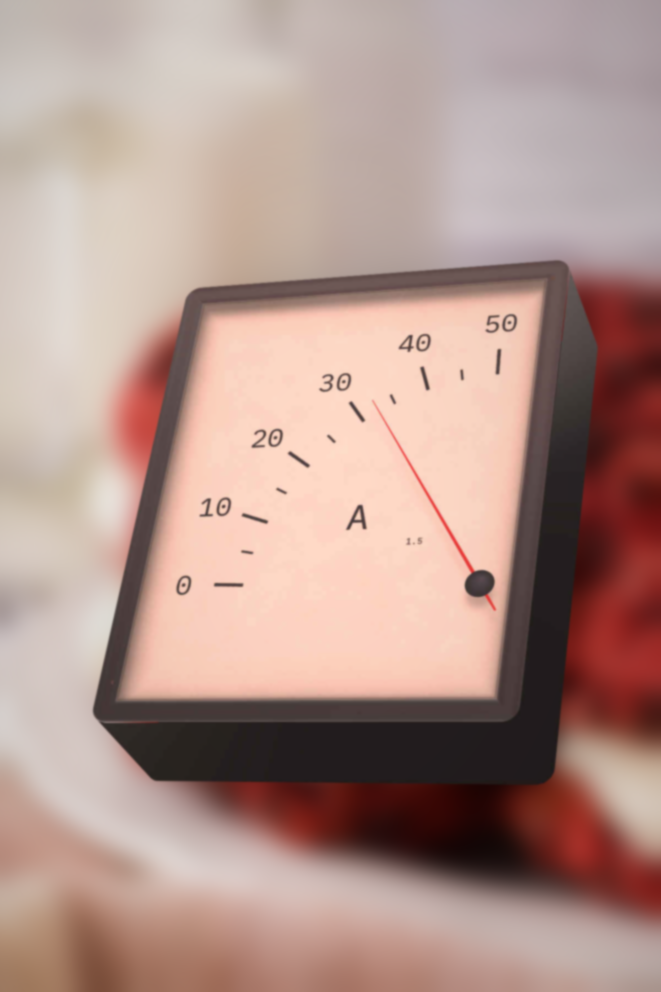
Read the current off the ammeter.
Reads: 32.5 A
